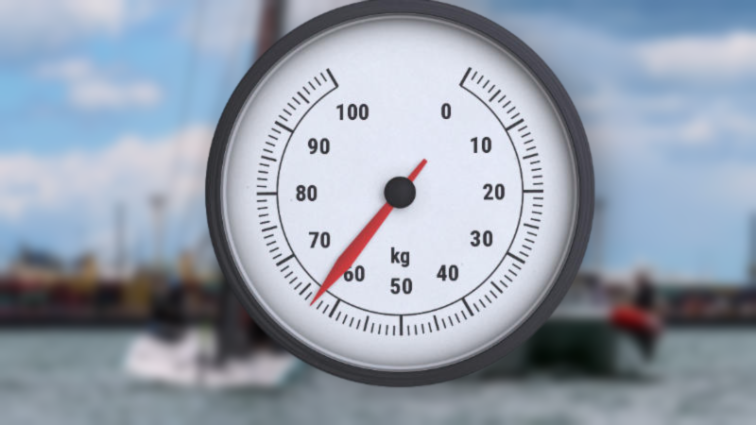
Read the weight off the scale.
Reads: 63 kg
